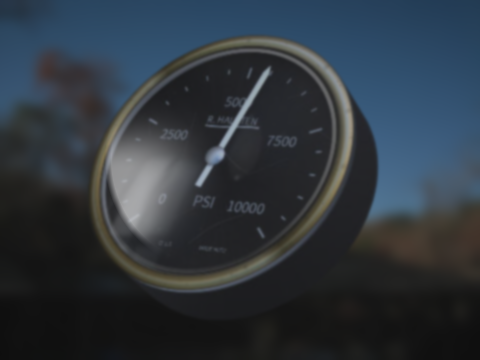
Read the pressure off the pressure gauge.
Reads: 5500 psi
